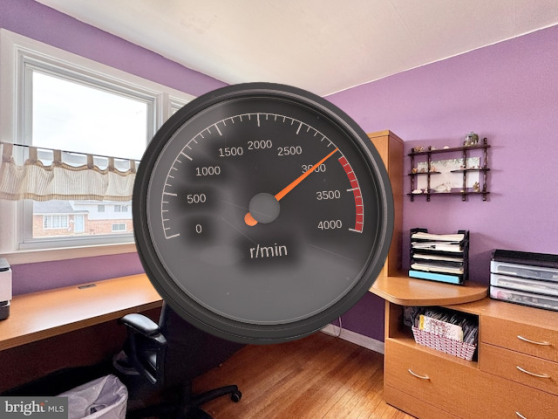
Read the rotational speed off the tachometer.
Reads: 3000 rpm
